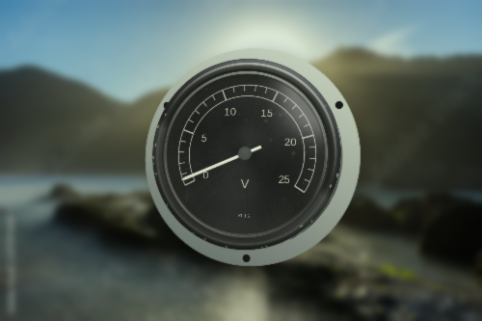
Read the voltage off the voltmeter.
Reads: 0.5 V
